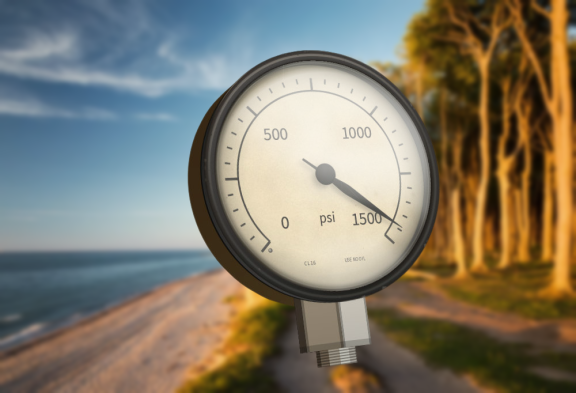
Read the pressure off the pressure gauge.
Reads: 1450 psi
